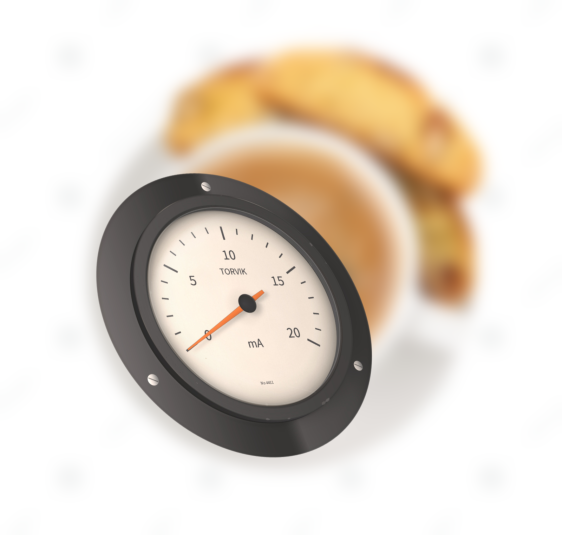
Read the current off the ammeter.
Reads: 0 mA
